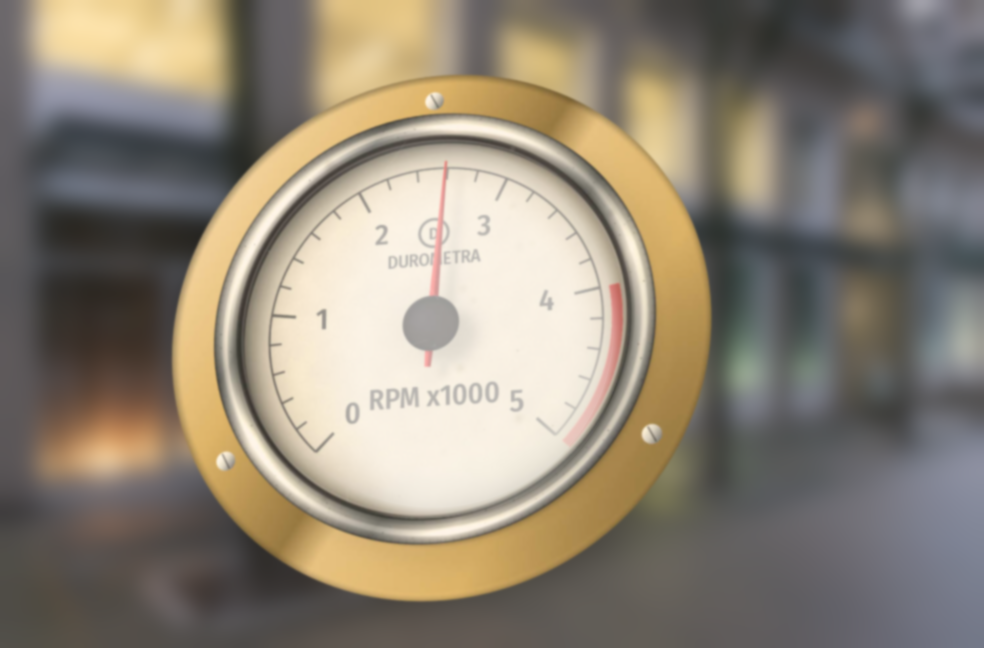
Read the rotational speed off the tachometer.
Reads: 2600 rpm
